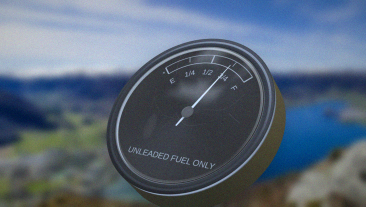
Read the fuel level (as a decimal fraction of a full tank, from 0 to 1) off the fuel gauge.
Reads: 0.75
